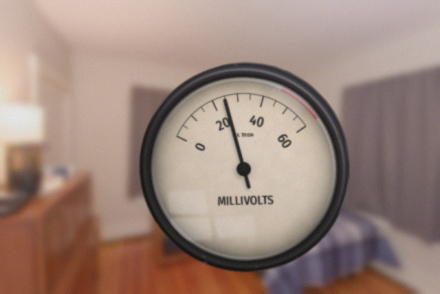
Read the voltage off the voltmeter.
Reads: 25 mV
